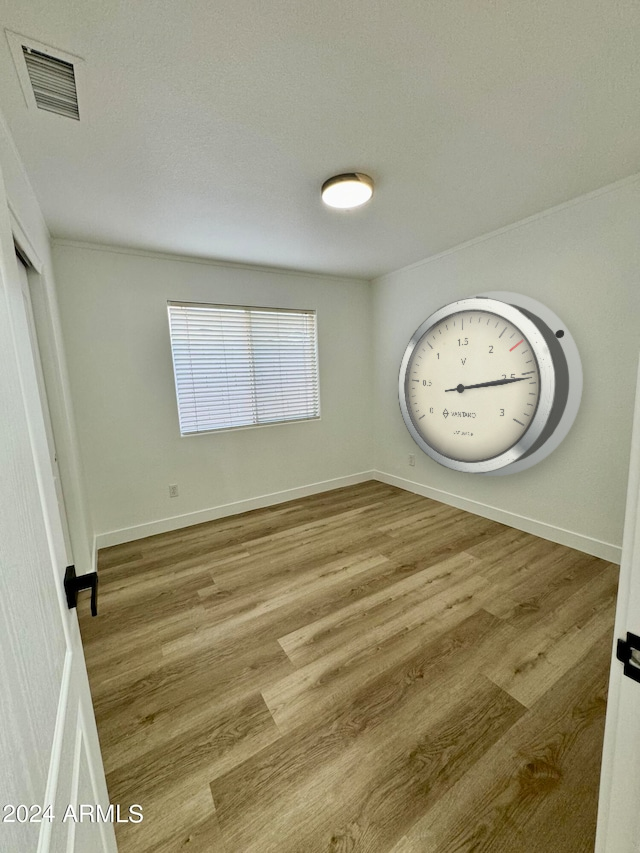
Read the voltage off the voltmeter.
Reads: 2.55 V
